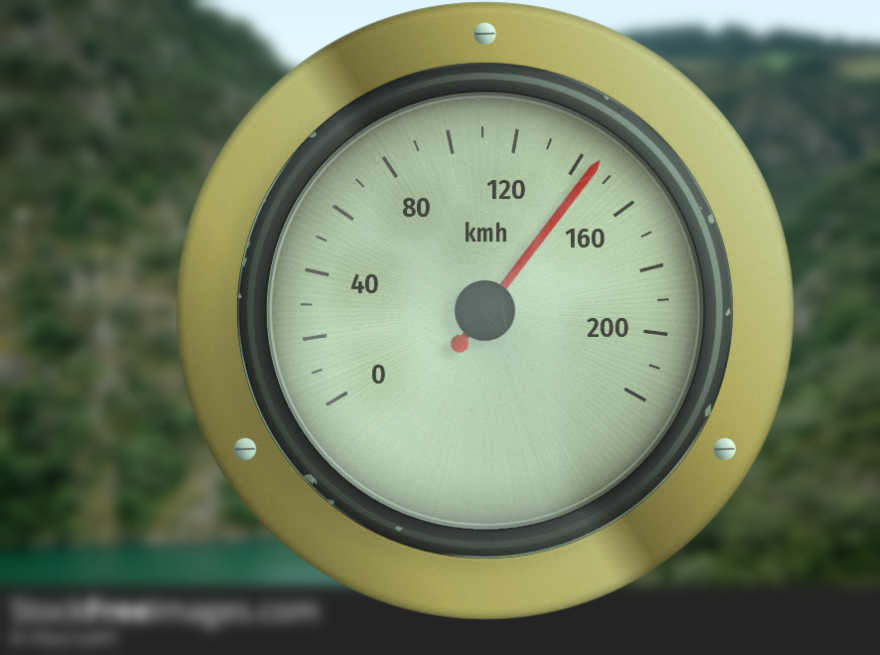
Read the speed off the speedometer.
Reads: 145 km/h
